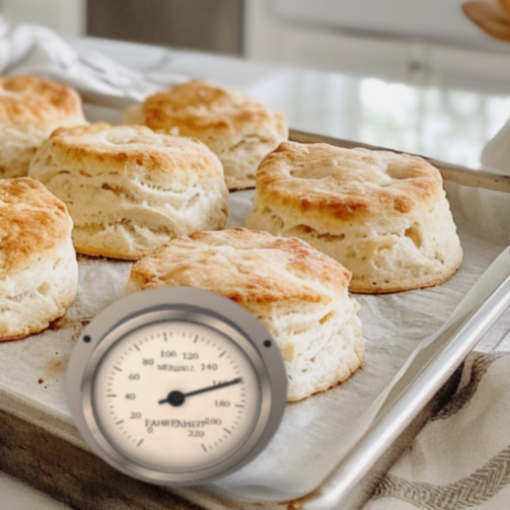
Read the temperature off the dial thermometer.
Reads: 160 °F
